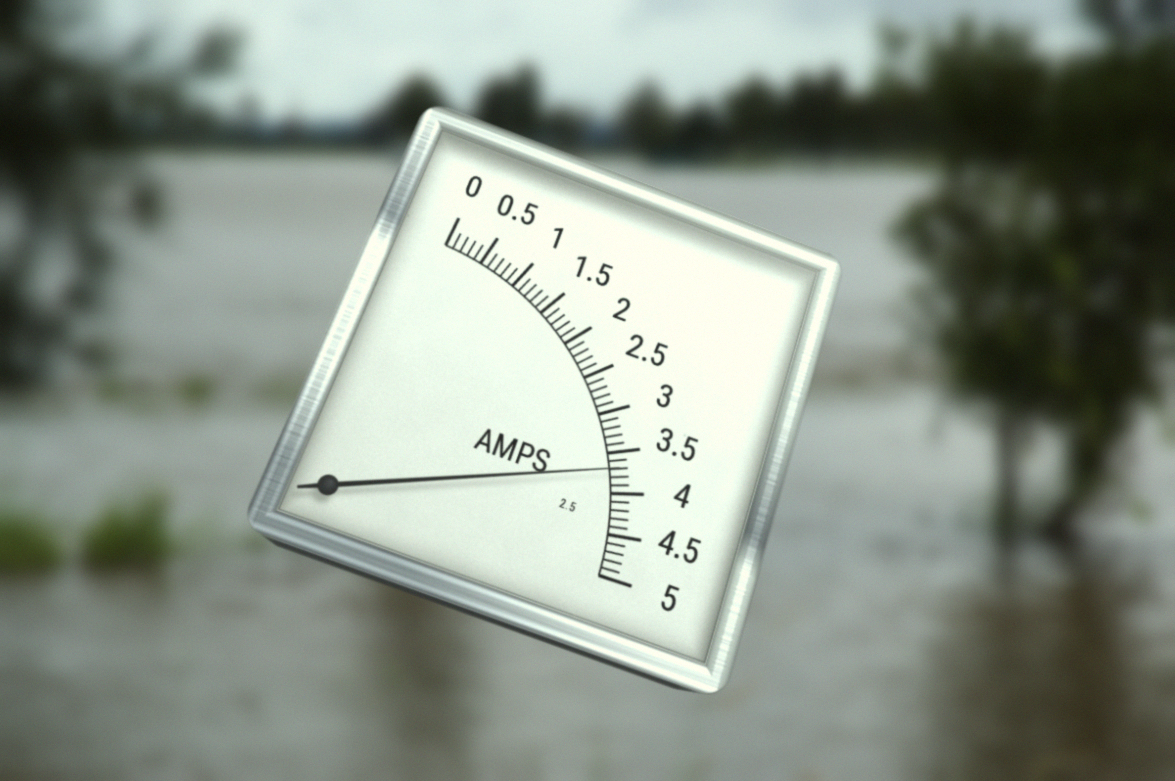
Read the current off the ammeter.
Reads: 3.7 A
